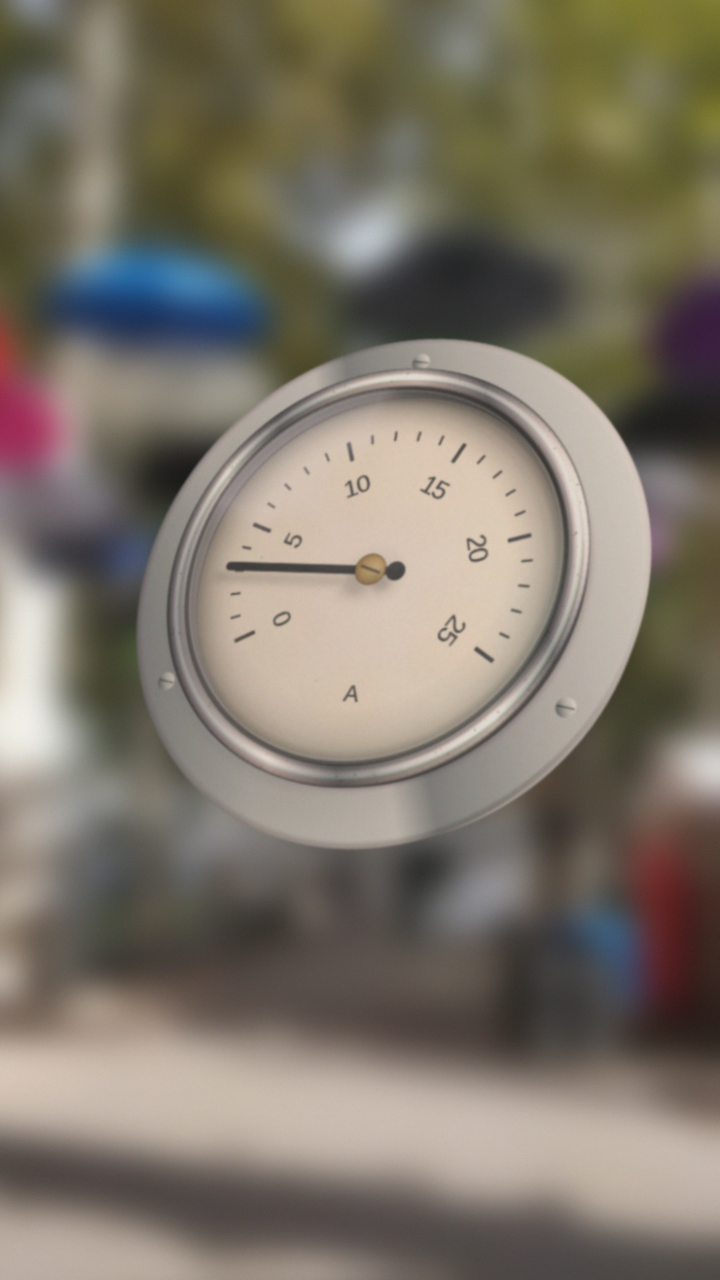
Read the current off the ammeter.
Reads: 3 A
